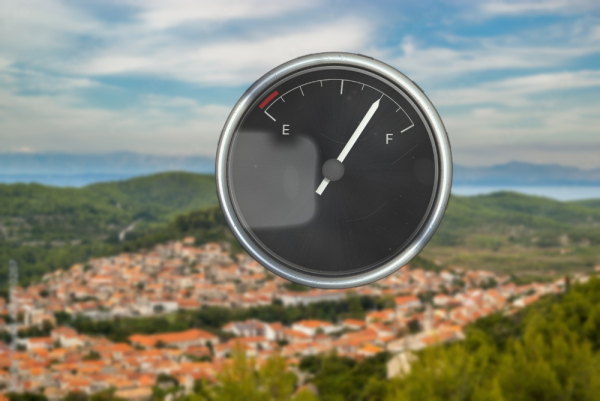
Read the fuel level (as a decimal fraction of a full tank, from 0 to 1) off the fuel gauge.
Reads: 0.75
